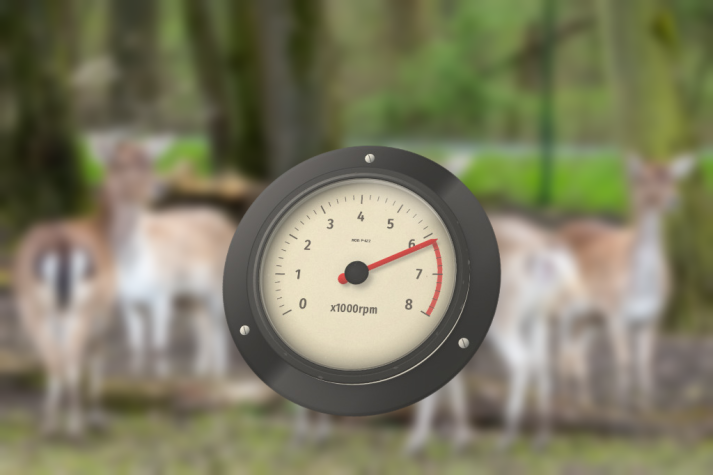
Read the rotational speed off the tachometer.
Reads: 6200 rpm
